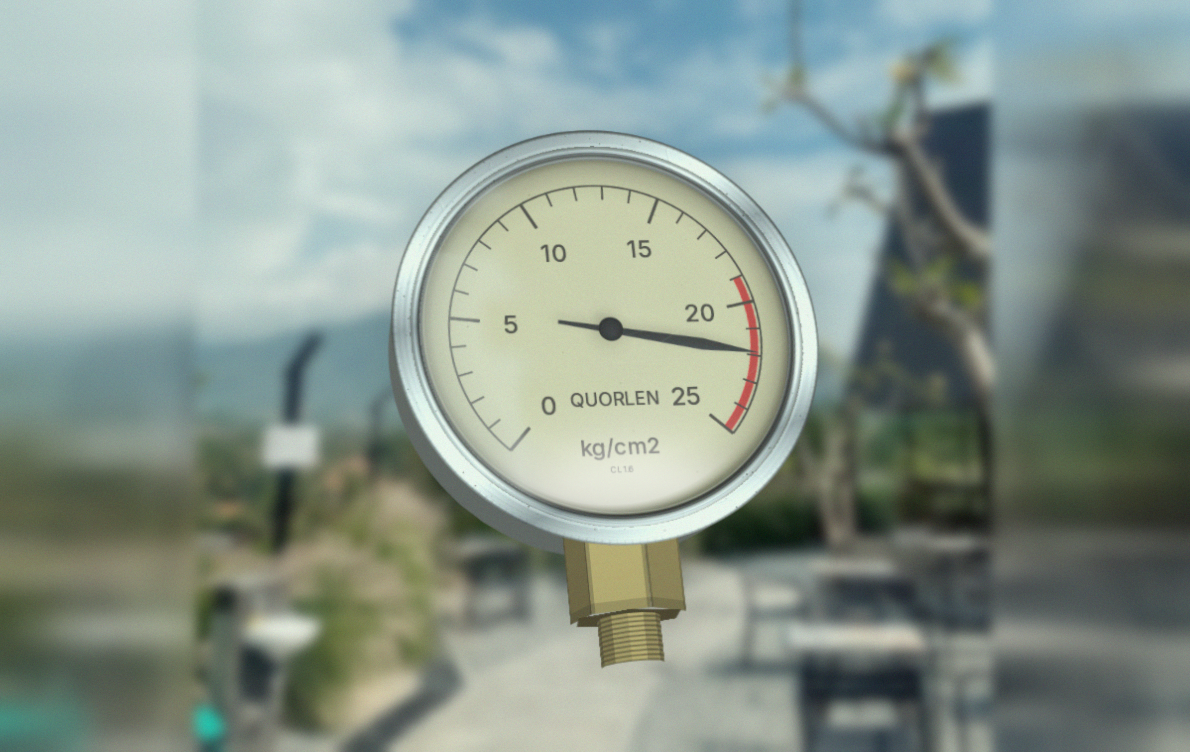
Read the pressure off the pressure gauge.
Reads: 22 kg/cm²
